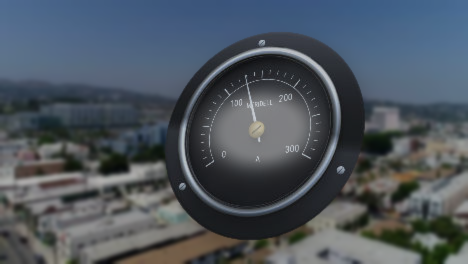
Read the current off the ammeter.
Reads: 130 A
